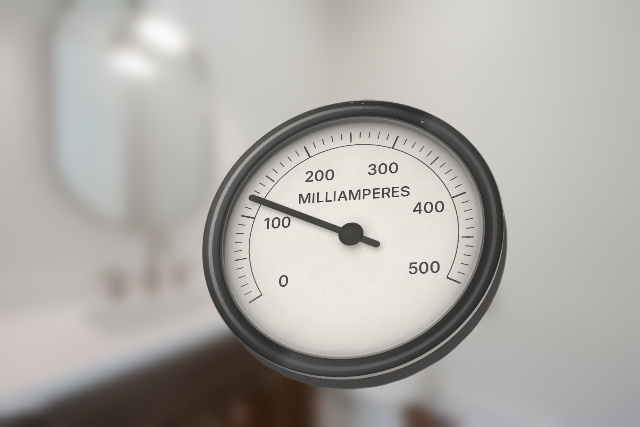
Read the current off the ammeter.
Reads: 120 mA
